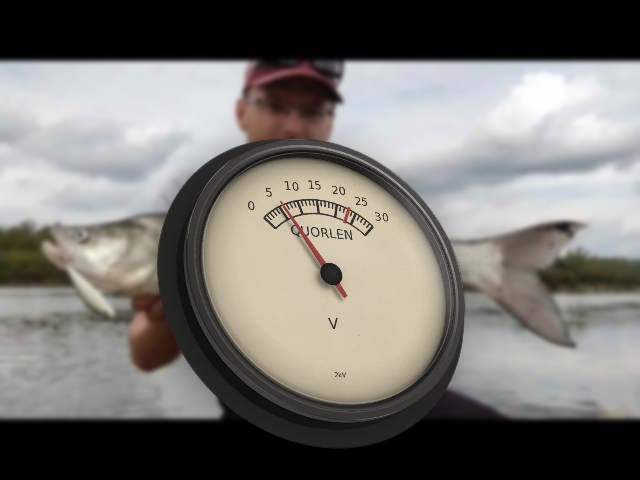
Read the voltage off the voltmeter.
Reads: 5 V
